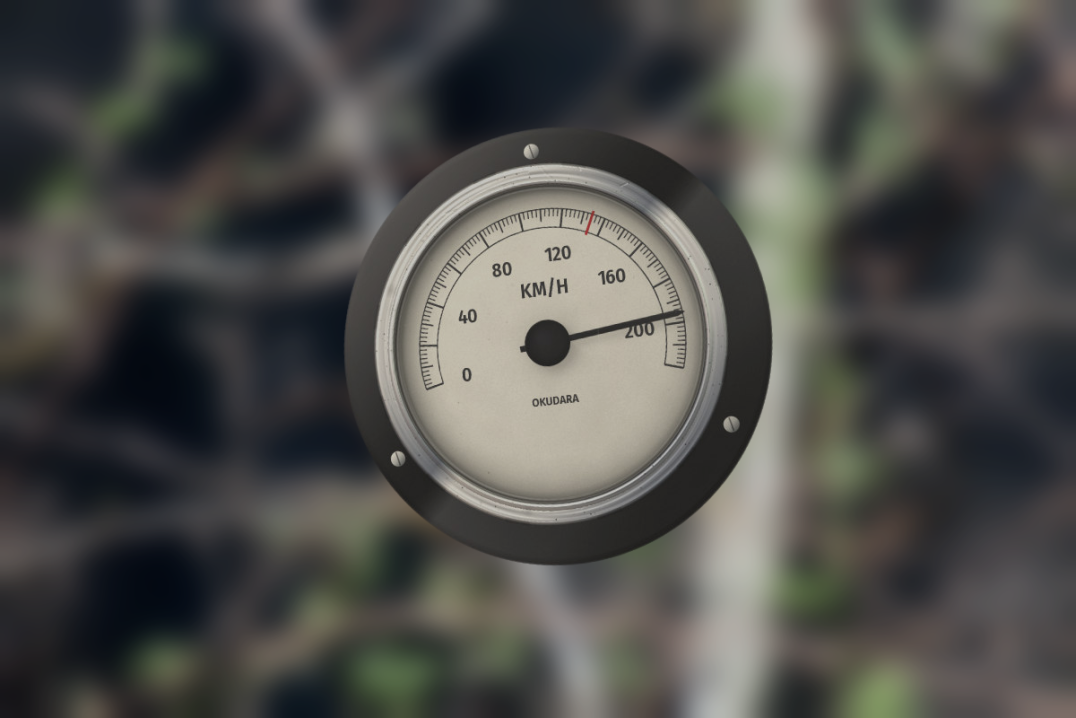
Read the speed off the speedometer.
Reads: 196 km/h
